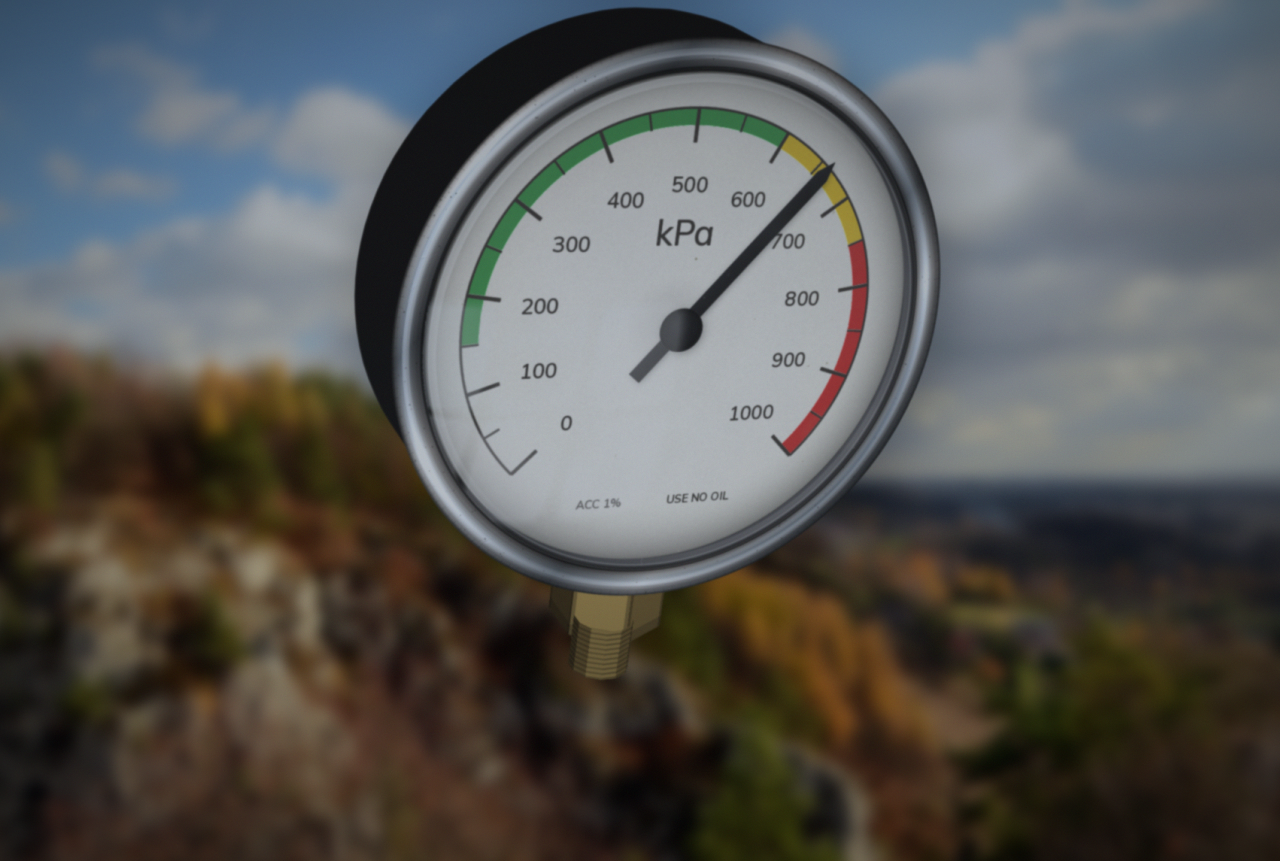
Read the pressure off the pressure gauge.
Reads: 650 kPa
